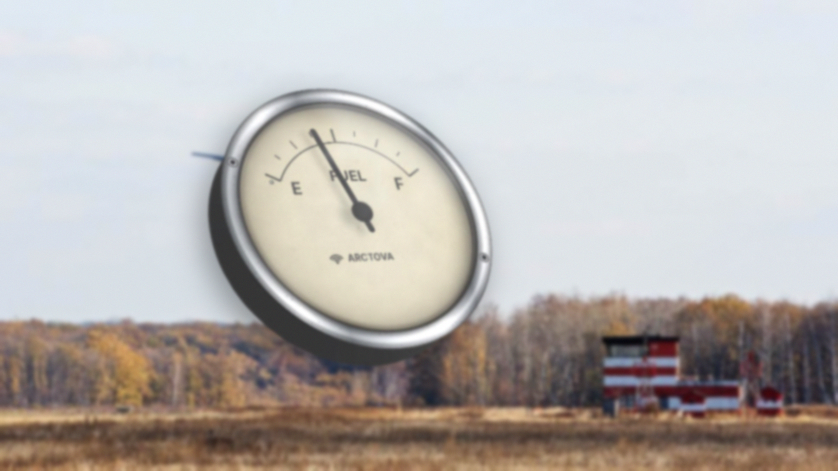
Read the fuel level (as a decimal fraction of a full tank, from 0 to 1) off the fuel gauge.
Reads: 0.375
